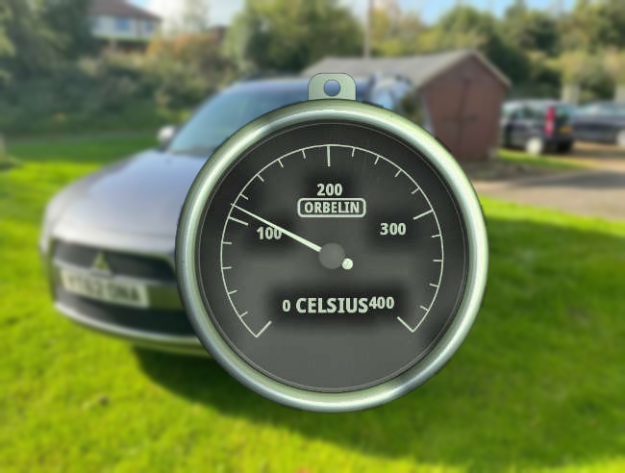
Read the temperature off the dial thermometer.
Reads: 110 °C
